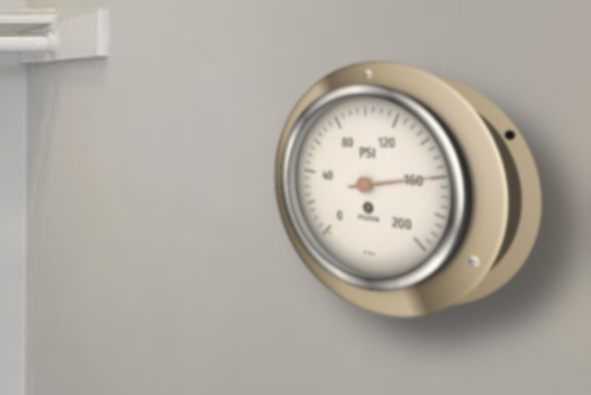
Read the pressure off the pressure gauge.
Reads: 160 psi
